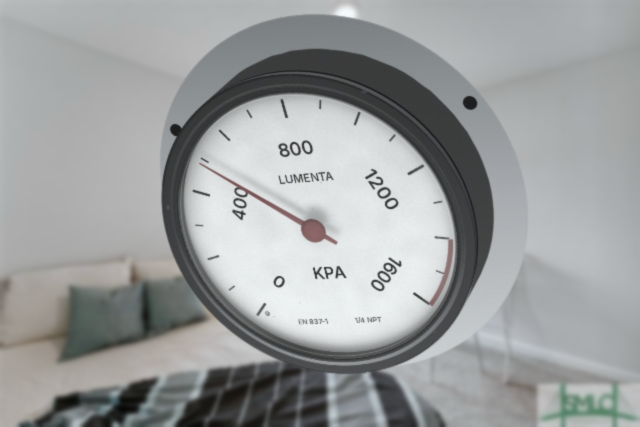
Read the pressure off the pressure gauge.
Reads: 500 kPa
